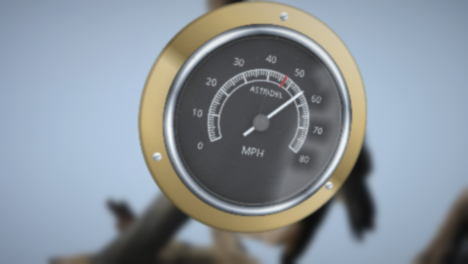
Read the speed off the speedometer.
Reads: 55 mph
